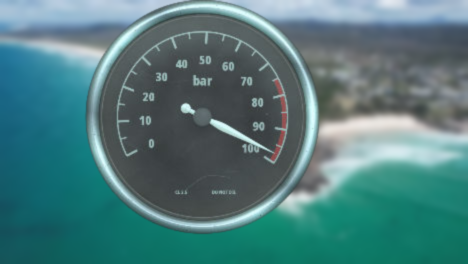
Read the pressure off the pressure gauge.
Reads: 97.5 bar
